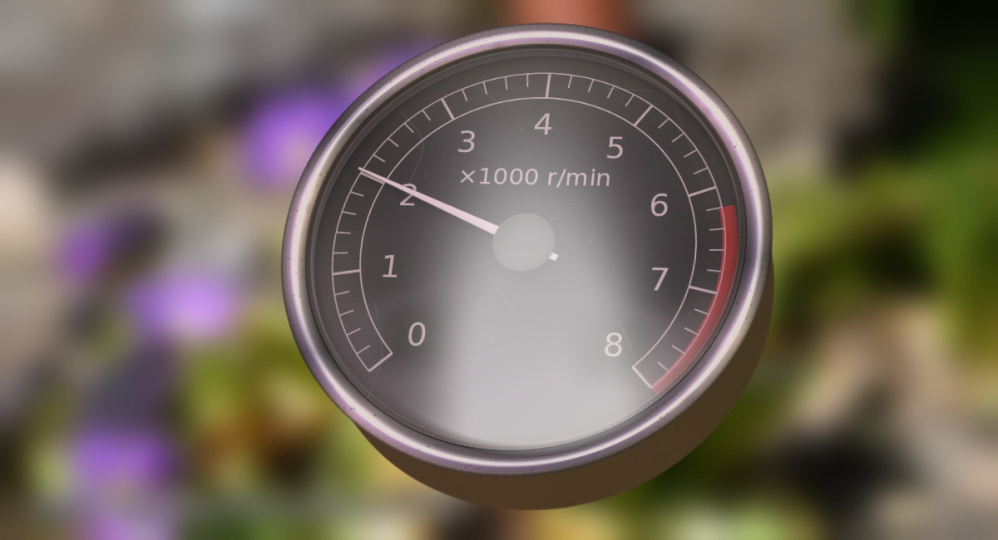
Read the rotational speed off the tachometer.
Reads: 2000 rpm
